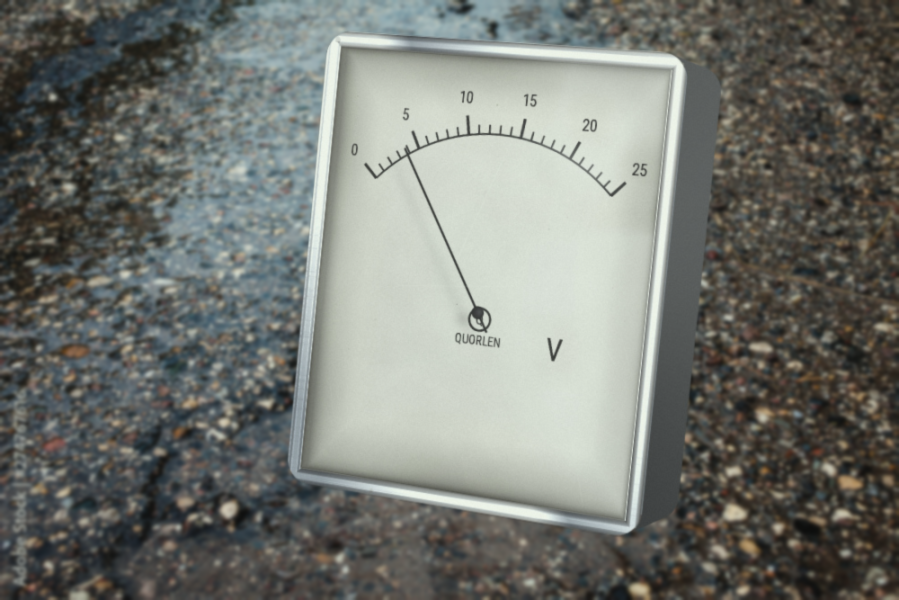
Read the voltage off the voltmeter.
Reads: 4 V
